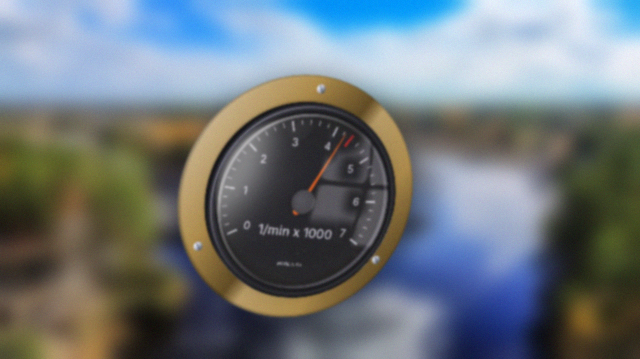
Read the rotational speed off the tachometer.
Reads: 4200 rpm
